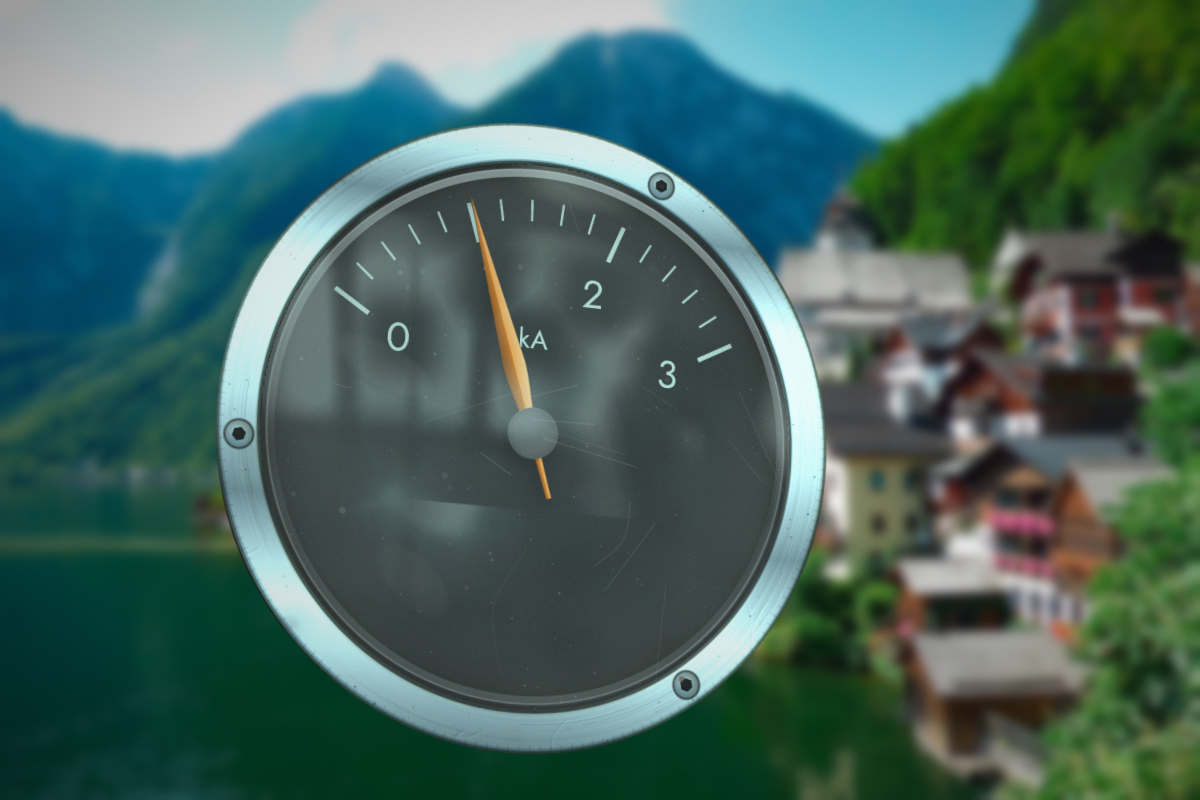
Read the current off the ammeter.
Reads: 1 kA
